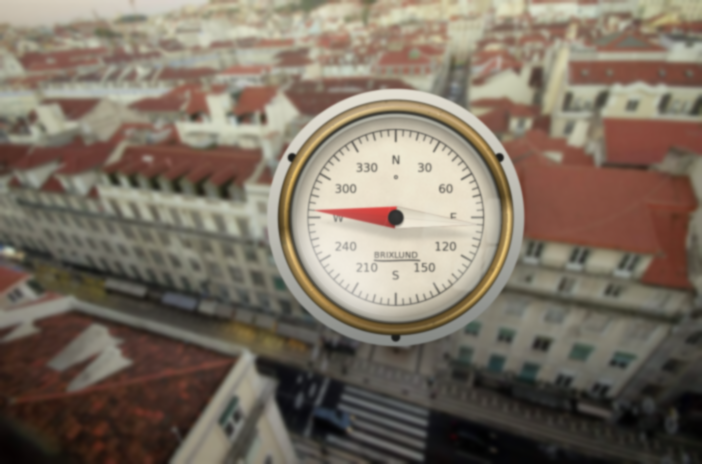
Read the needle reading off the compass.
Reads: 275 °
